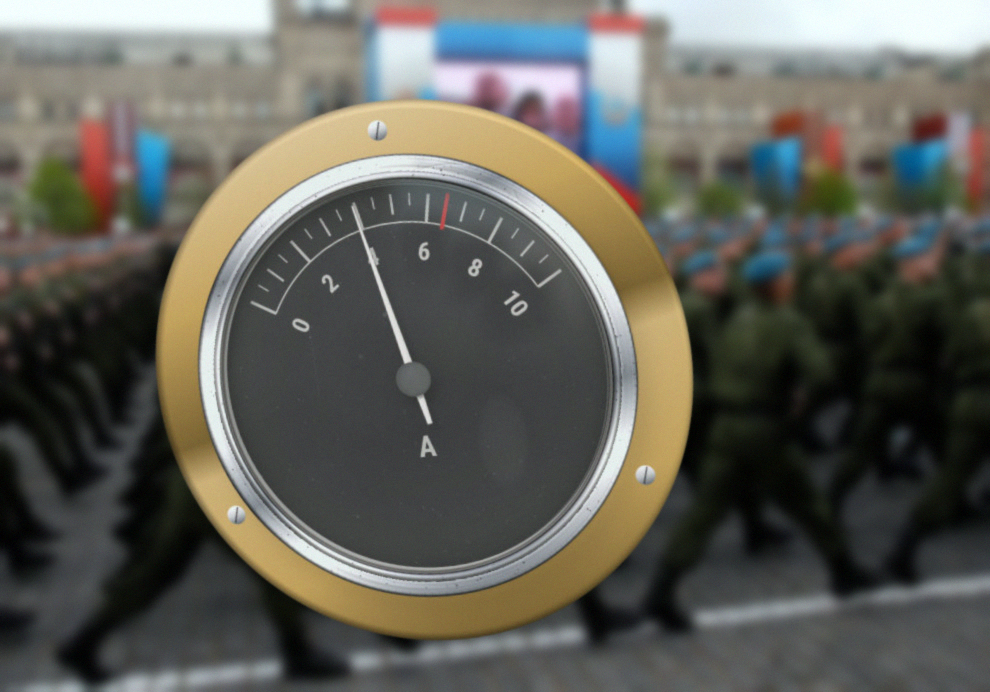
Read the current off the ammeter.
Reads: 4 A
